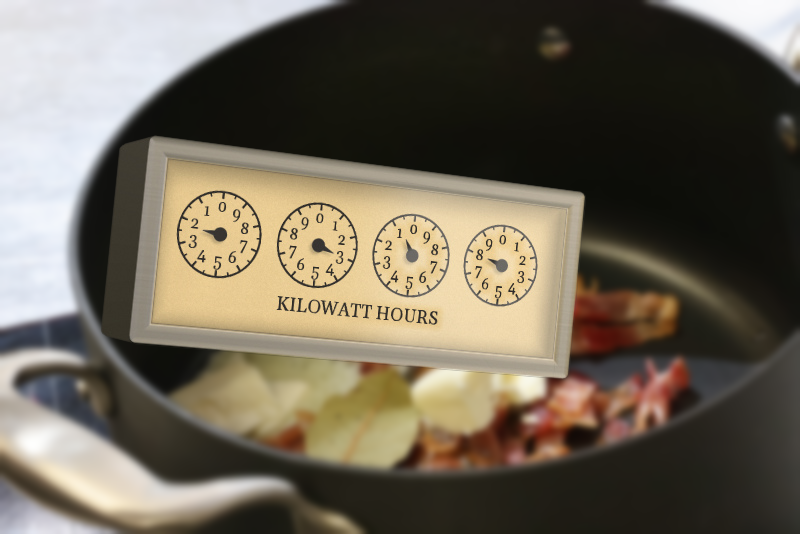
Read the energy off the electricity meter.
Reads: 2308 kWh
